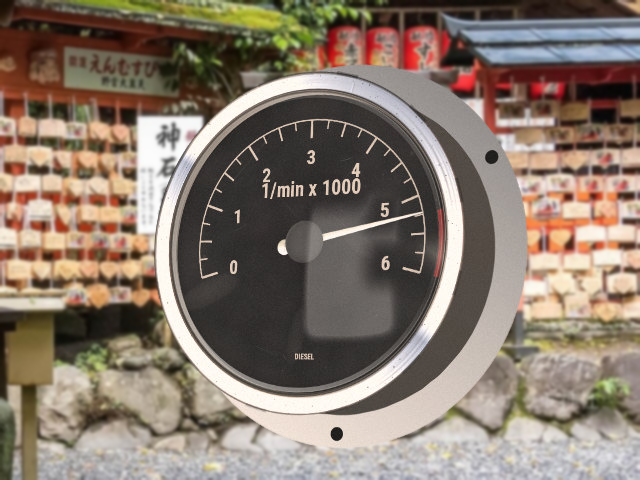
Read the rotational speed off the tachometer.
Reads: 5250 rpm
